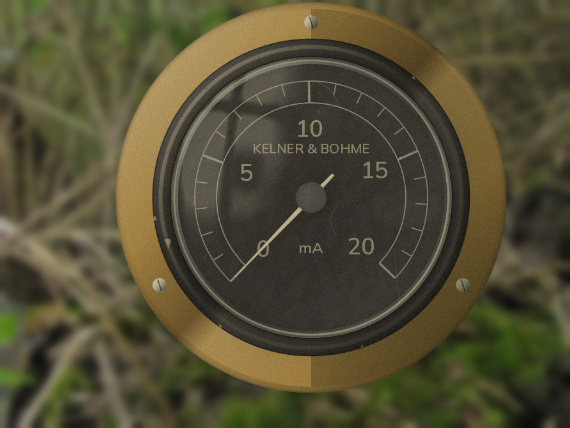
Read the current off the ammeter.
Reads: 0 mA
